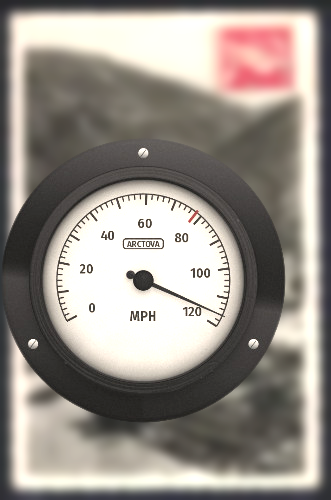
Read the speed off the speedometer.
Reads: 116 mph
